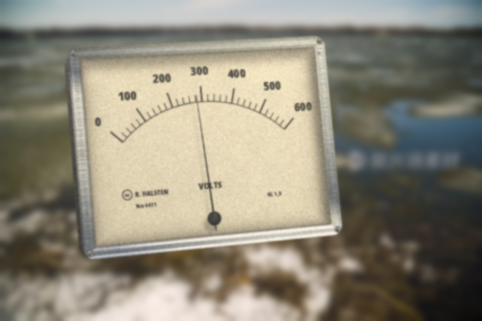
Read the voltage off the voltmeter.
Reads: 280 V
